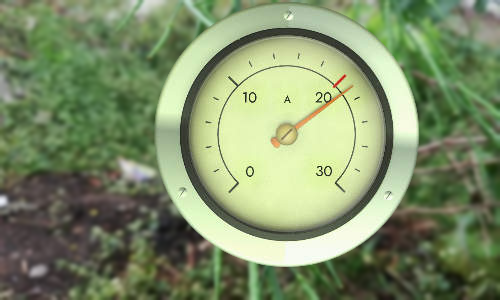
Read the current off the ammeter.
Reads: 21 A
